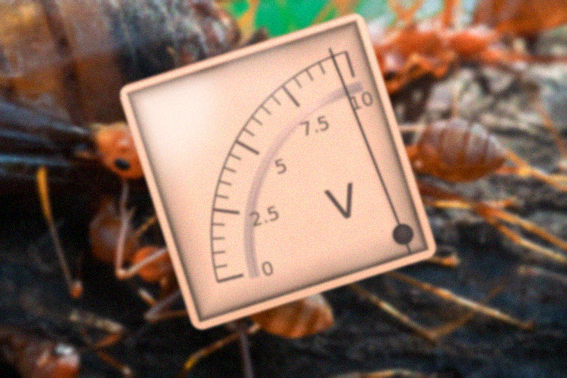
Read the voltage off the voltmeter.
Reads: 9.5 V
